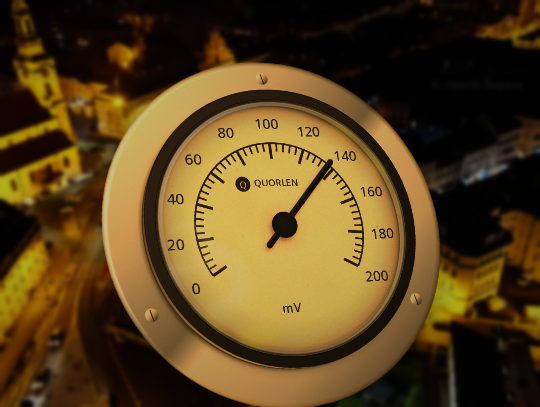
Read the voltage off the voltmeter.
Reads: 136 mV
